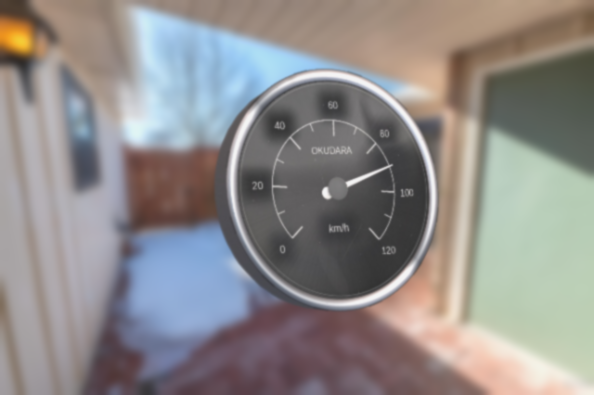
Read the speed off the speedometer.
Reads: 90 km/h
